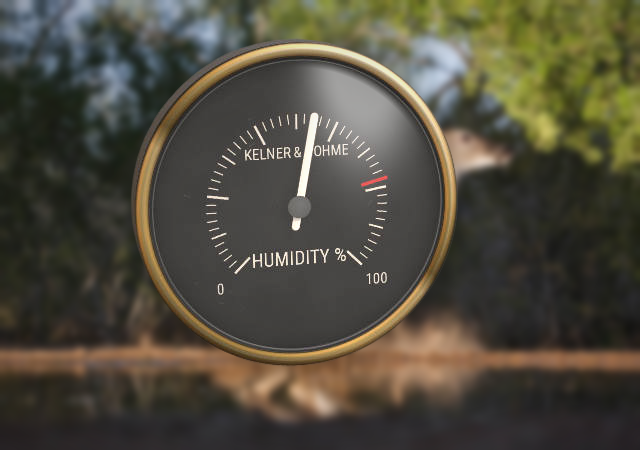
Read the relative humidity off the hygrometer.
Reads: 54 %
